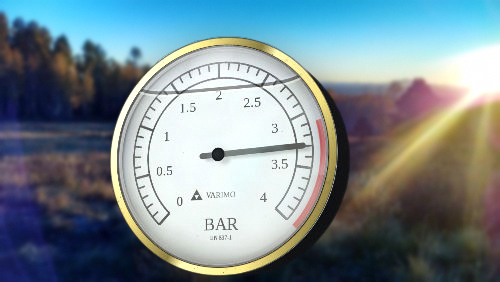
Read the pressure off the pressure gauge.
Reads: 3.3 bar
